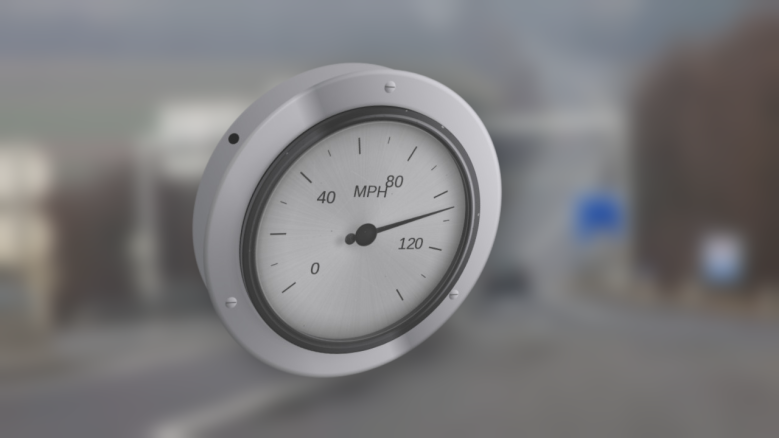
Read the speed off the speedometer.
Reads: 105 mph
